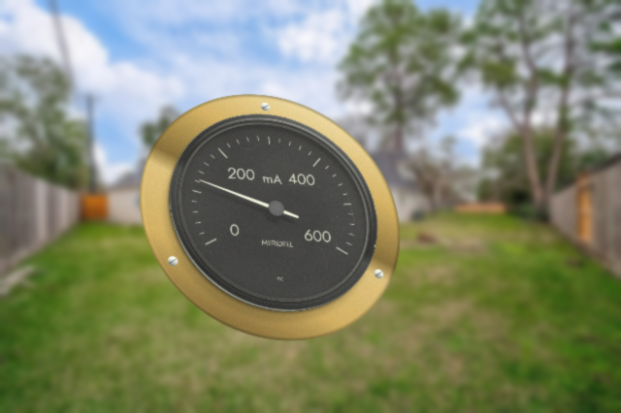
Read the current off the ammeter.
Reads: 120 mA
